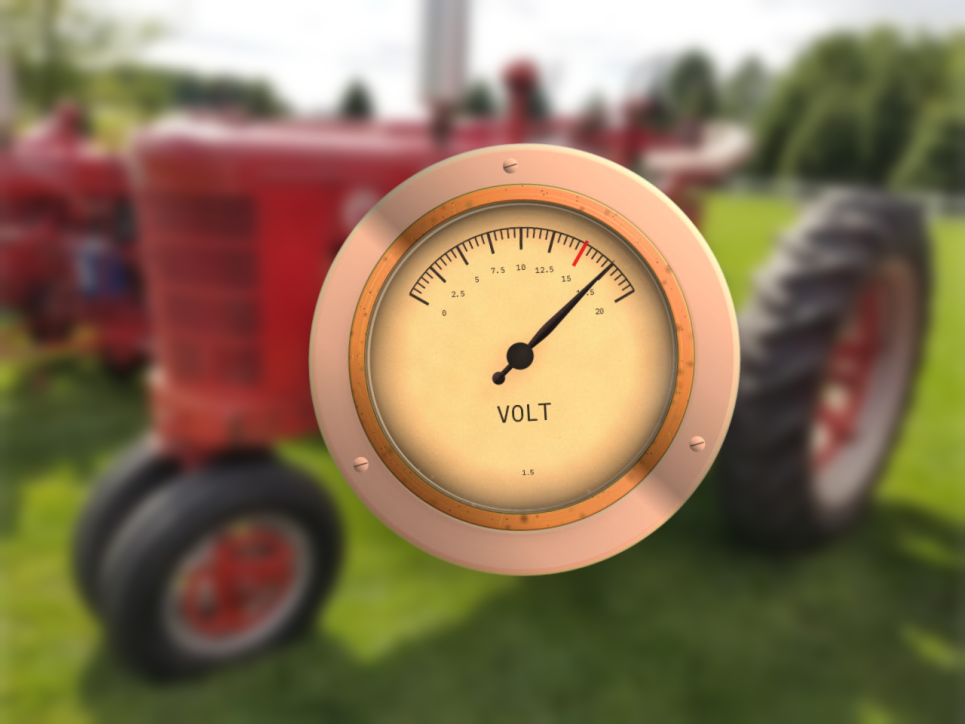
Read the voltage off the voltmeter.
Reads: 17.5 V
